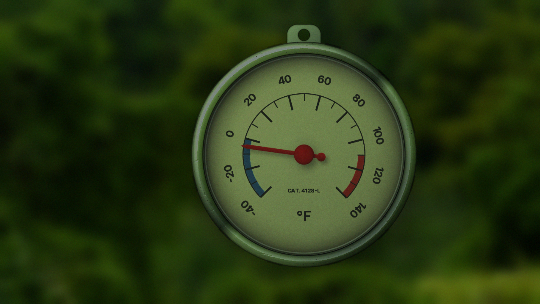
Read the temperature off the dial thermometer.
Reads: -5 °F
